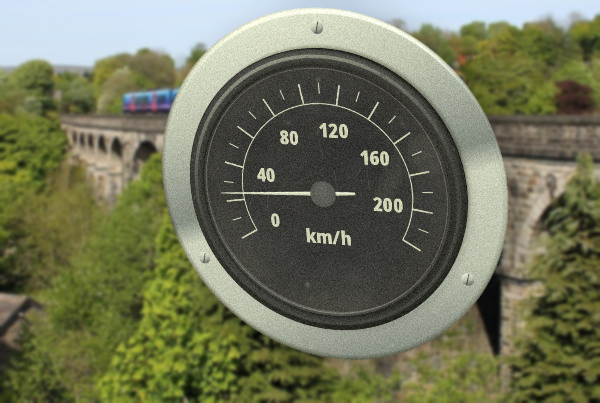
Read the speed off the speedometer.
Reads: 25 km/h
